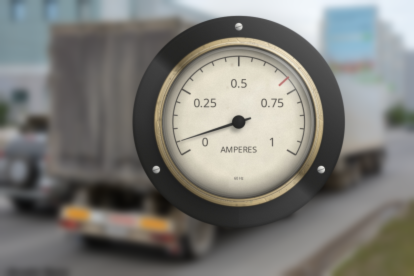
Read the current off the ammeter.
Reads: 0.05 A
